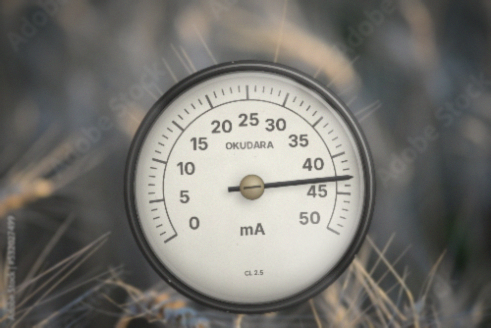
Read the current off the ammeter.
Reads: 43 mA
